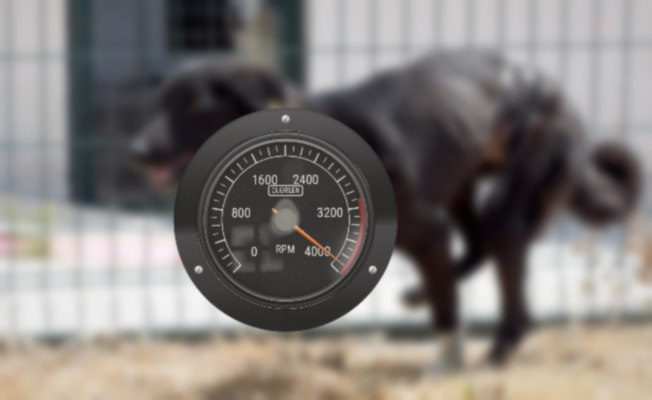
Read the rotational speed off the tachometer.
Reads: 3900 rpm
